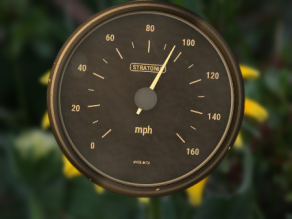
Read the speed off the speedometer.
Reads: 95 mph
